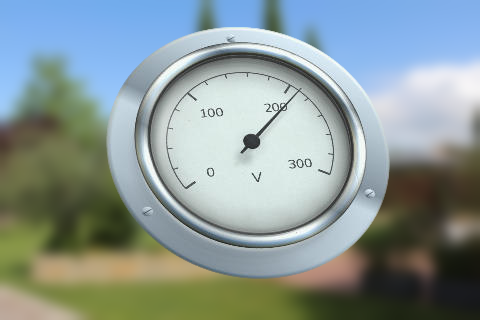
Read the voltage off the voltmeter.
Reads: 210 V
